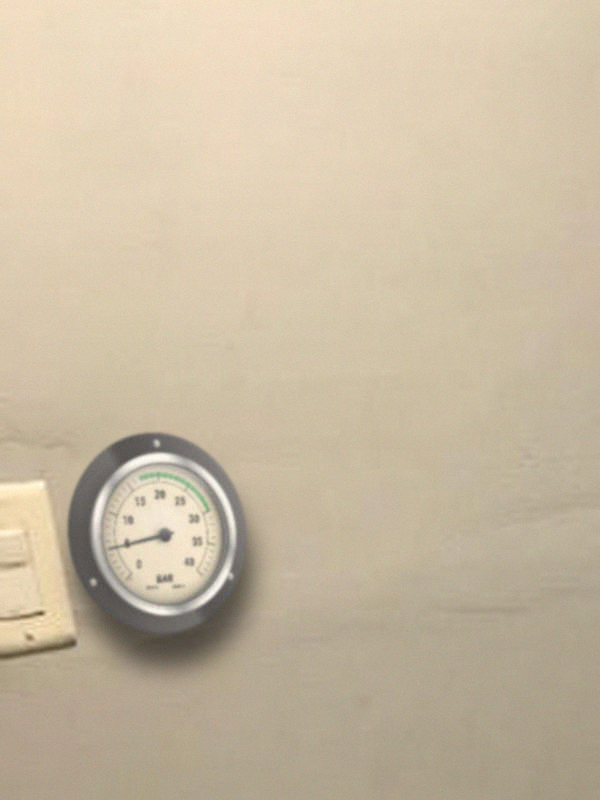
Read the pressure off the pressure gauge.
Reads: 5 bar
